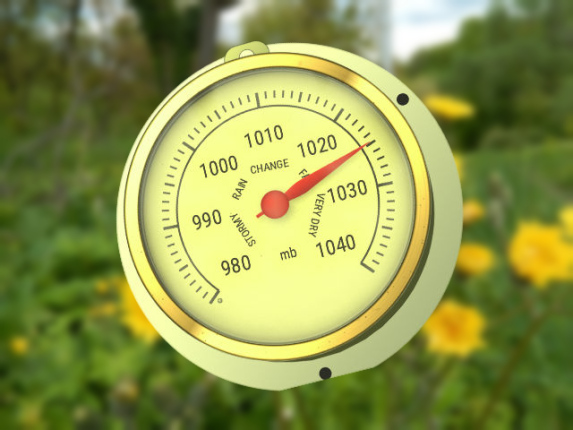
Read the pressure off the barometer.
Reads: 1025 mbar
